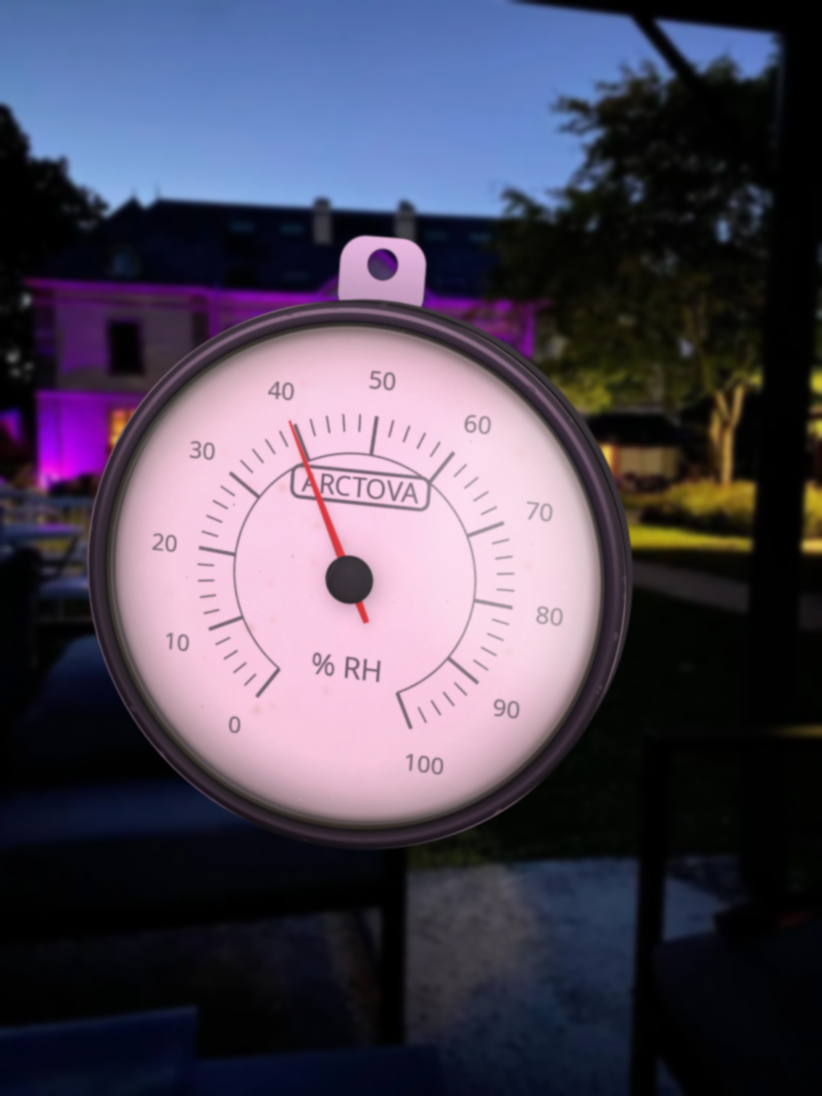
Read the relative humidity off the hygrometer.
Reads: 40 %
